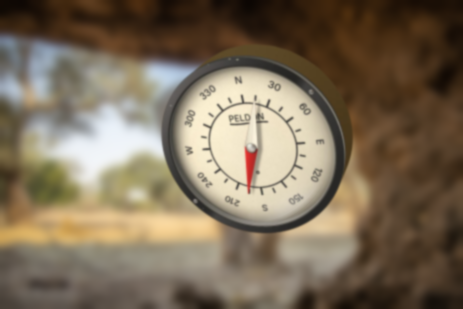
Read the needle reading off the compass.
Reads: 195 °
